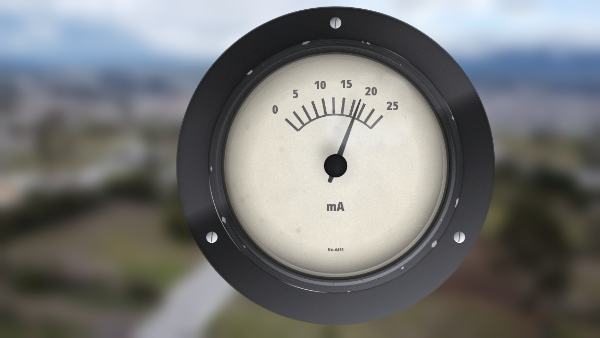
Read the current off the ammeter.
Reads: 18.75 mA
